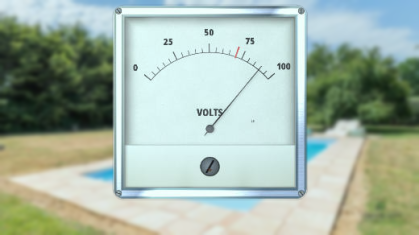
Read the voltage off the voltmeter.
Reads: 90 V
